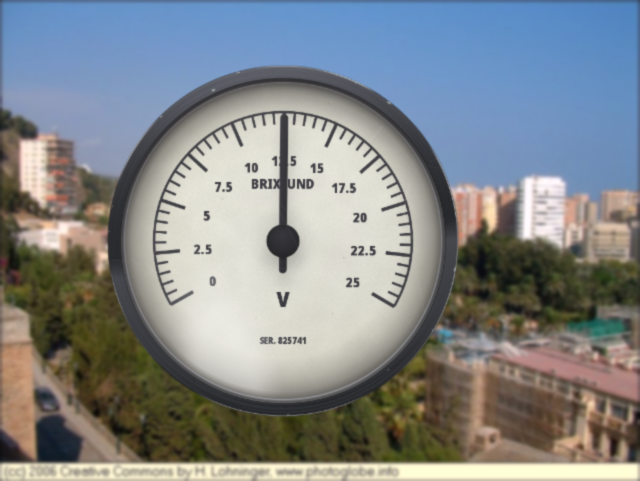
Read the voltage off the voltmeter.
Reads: 12.5 V
